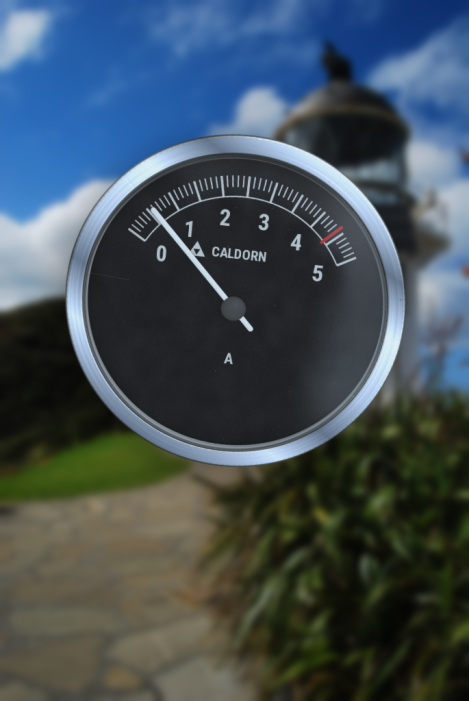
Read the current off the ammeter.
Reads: 0.6 A
